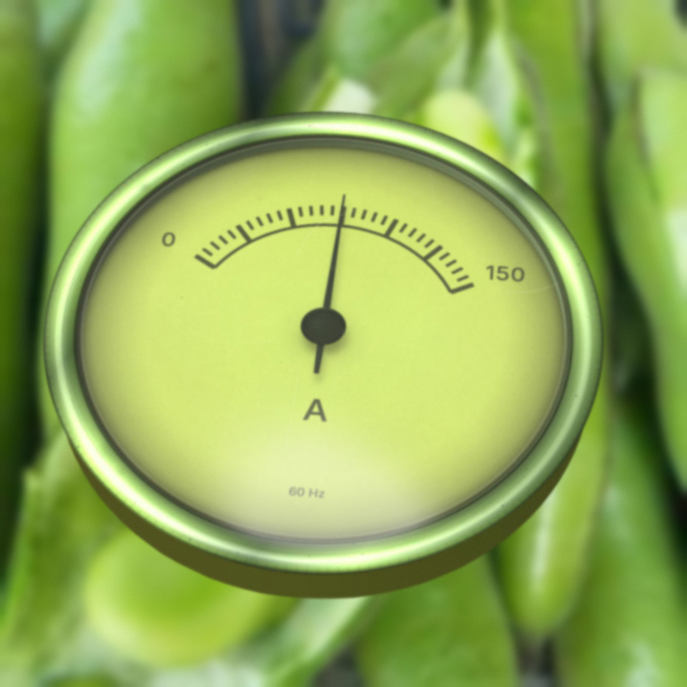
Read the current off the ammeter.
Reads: 75 A
